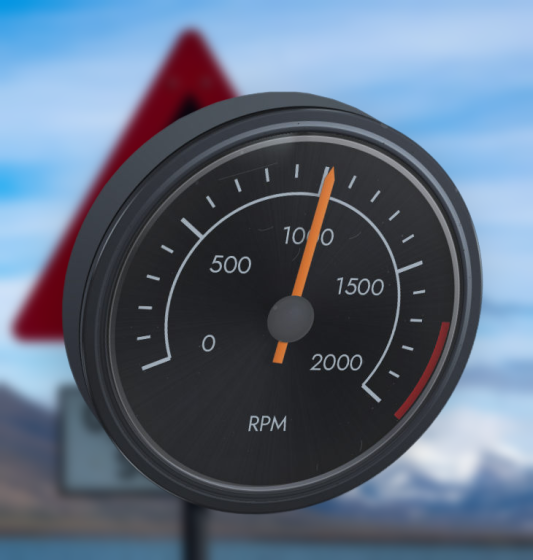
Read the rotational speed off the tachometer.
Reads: 1000 rpm
